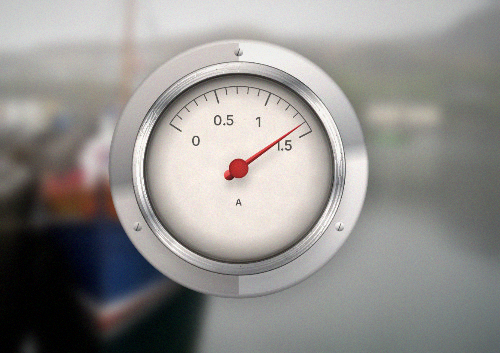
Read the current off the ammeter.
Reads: 1.4 A
